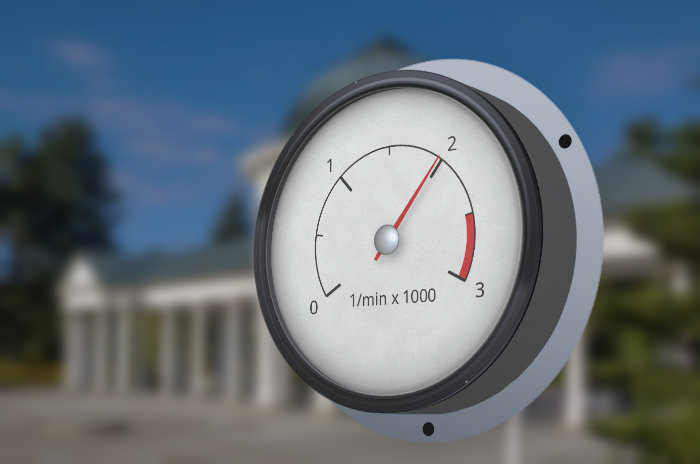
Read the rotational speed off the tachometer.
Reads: 2000 rpm
